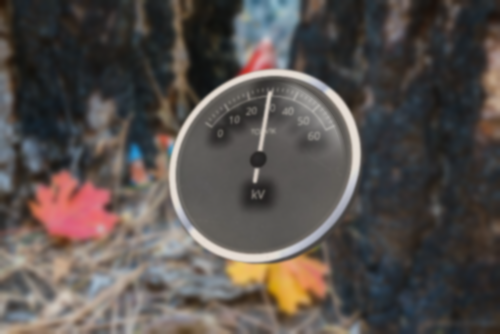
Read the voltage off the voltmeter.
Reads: 30 kV
